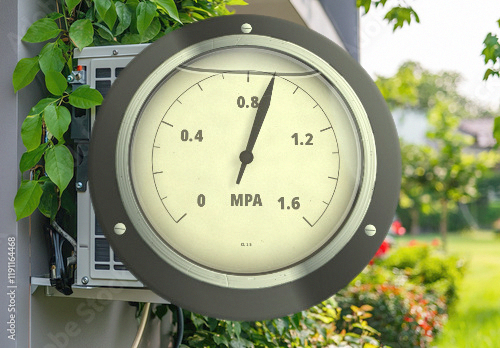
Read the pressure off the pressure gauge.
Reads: 0.9 MPa
